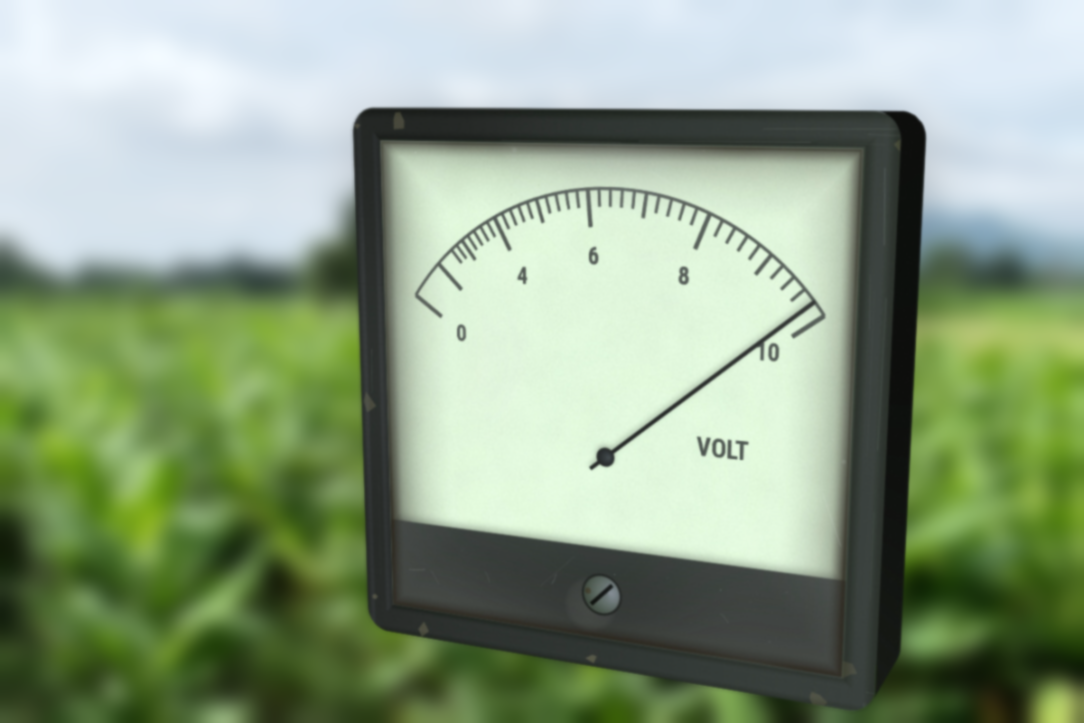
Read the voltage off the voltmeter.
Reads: 9.8 V
